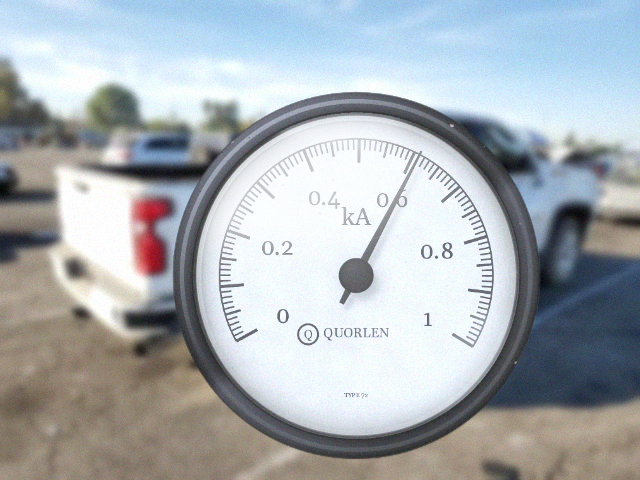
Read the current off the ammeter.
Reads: 0.61 kA
